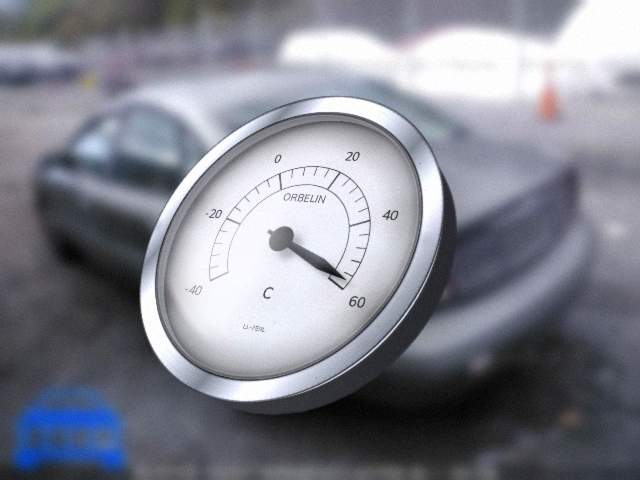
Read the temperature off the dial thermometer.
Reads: 58 °C
